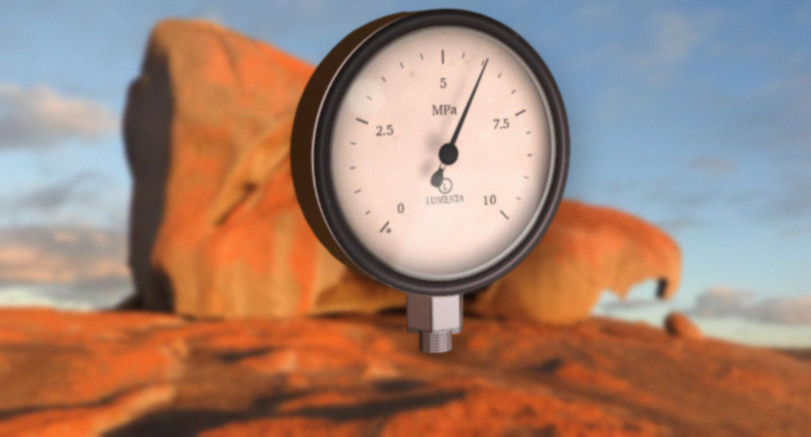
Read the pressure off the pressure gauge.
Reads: 6 MPa
